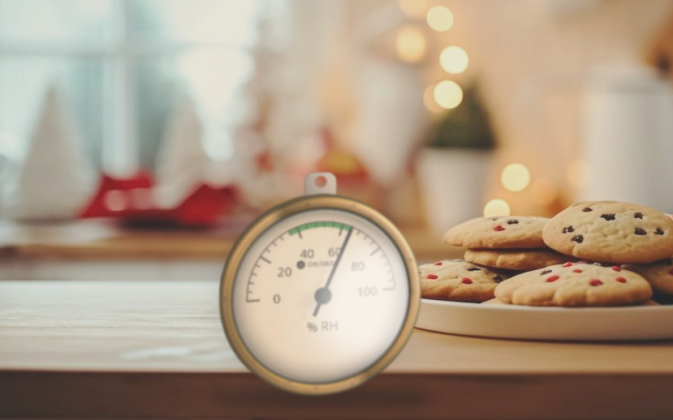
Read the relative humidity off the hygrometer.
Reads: 64 %
